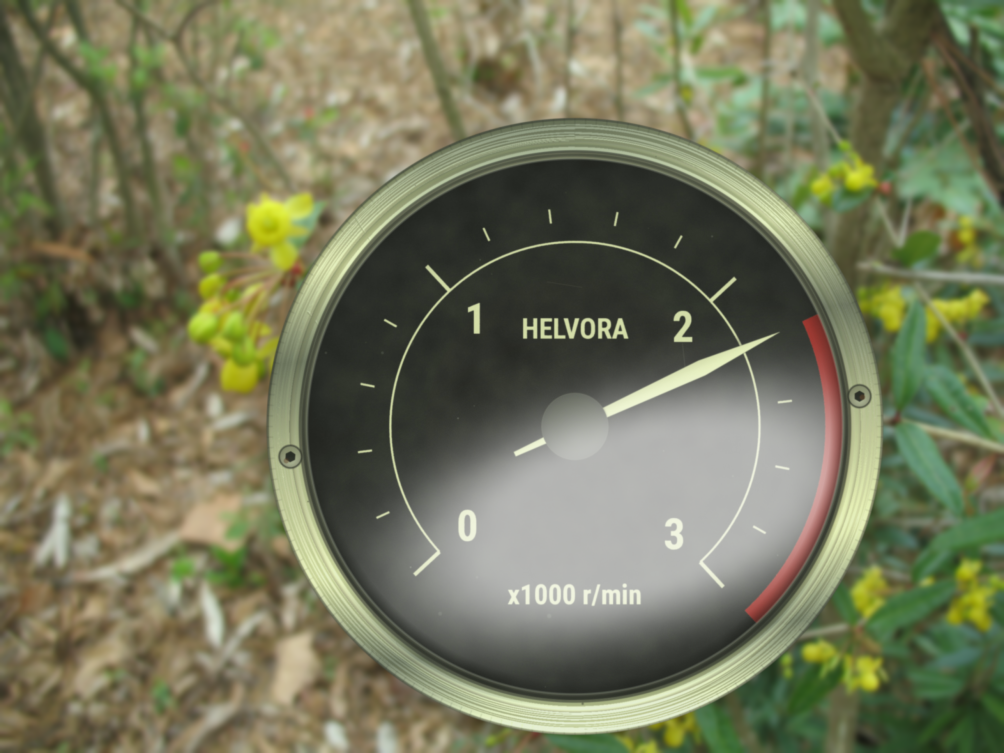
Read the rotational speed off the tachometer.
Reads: 2200 rpm
